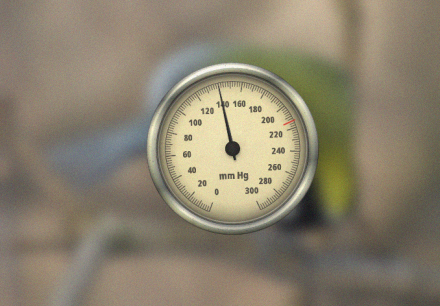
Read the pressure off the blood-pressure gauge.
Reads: 140 mmHg
